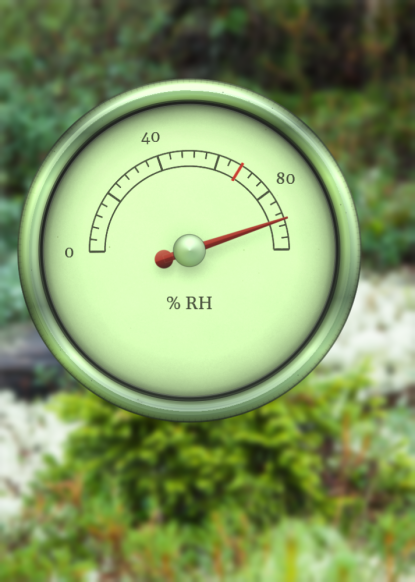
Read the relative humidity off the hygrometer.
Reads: 90 %
